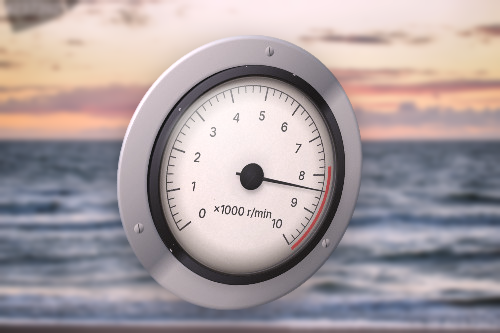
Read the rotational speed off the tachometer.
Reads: 8400 rpm
